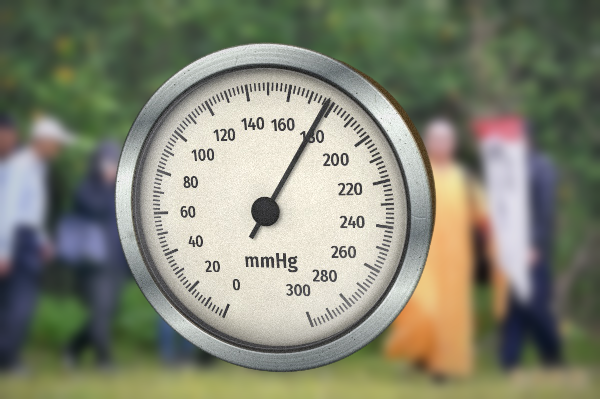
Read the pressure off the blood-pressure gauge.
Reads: 178 mmHg
